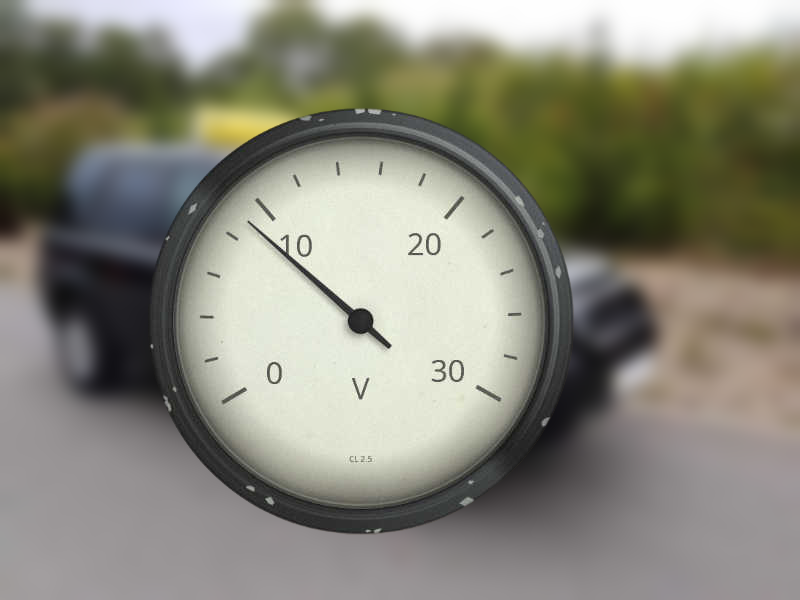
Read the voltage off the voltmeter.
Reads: 9 V
